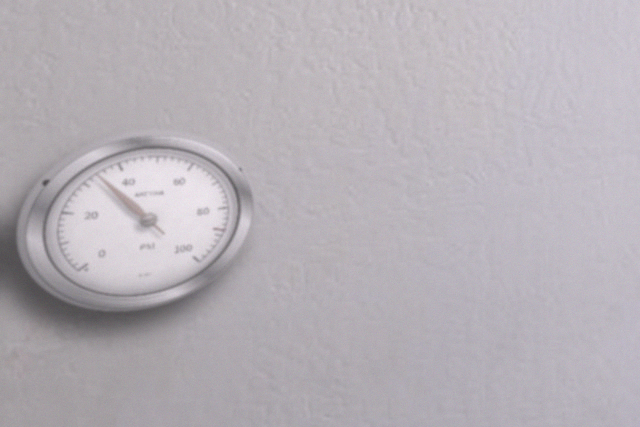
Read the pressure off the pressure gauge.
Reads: 34 psi
